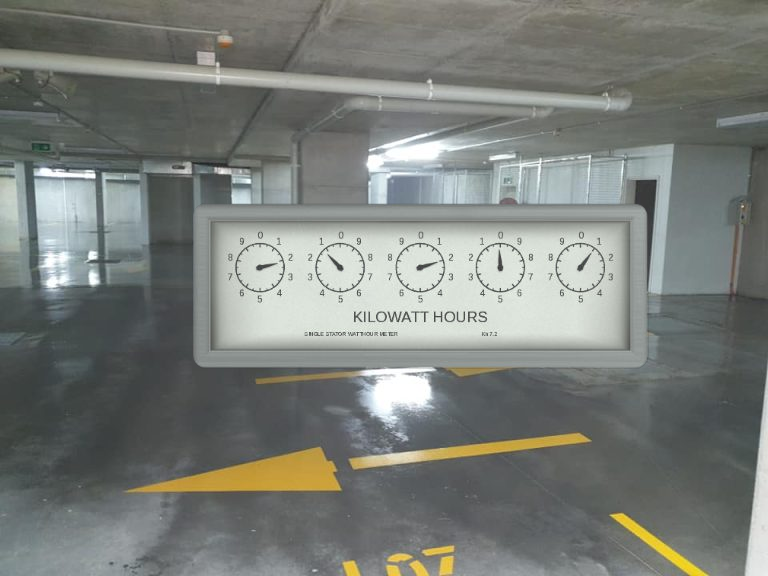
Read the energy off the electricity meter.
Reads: 21201 kWh
